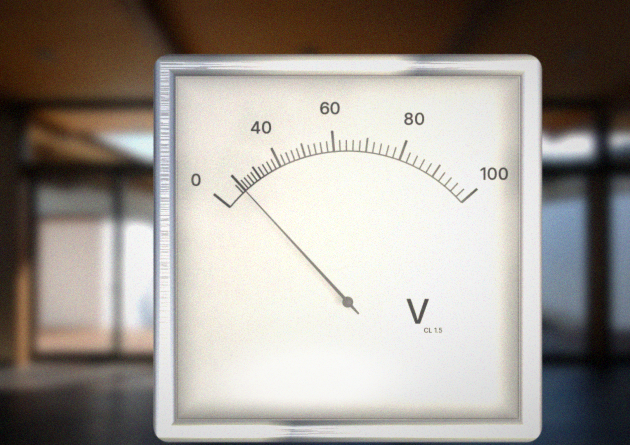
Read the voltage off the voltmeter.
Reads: 20 V
